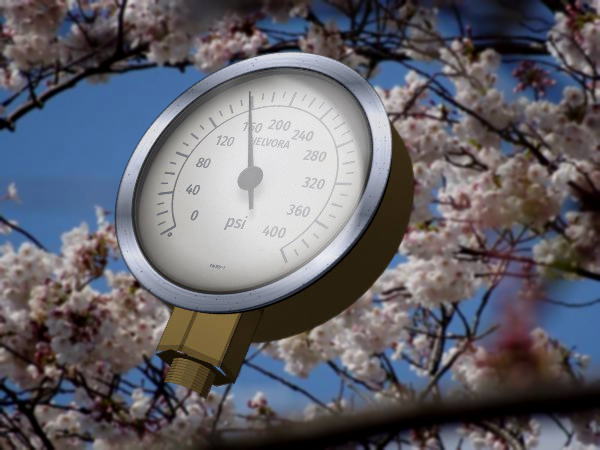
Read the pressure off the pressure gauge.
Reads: 160 psi
